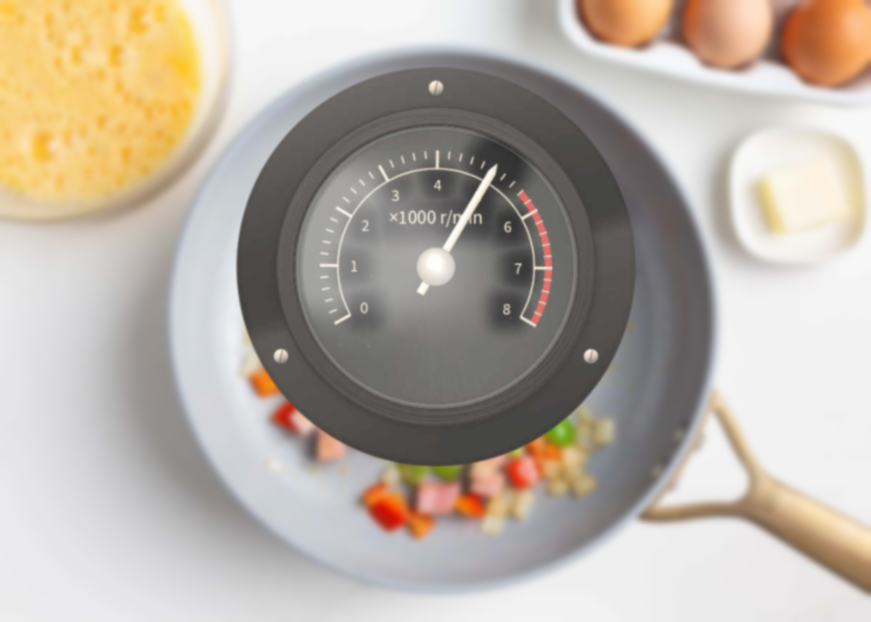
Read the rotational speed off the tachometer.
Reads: 5000 rpm
